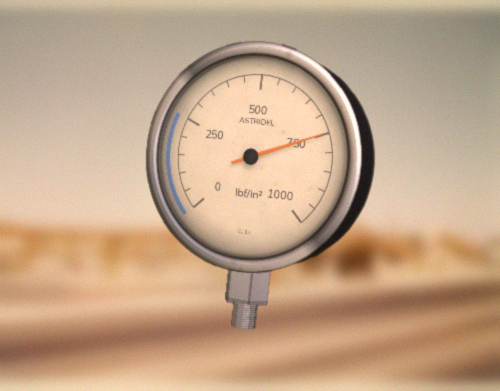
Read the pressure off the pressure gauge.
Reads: 750 psi
